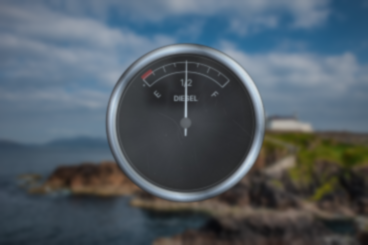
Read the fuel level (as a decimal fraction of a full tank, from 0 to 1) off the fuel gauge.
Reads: 0.5
